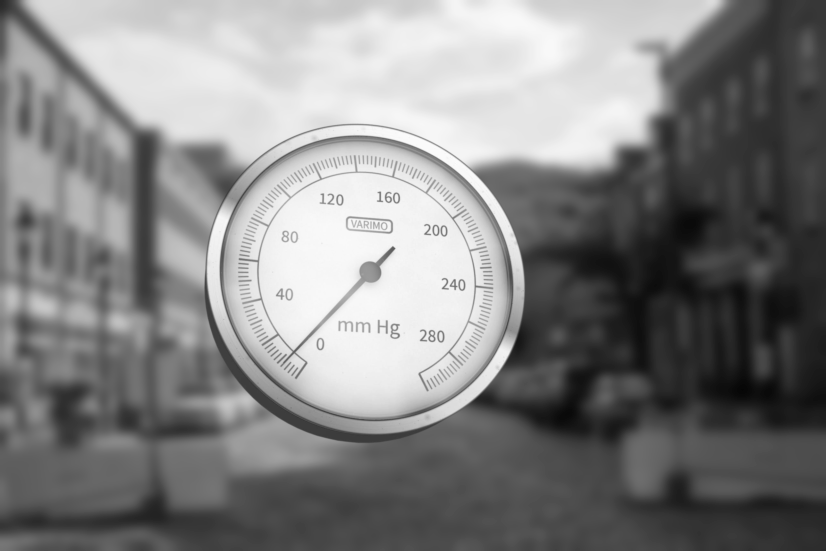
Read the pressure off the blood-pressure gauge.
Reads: 8 mmHg
